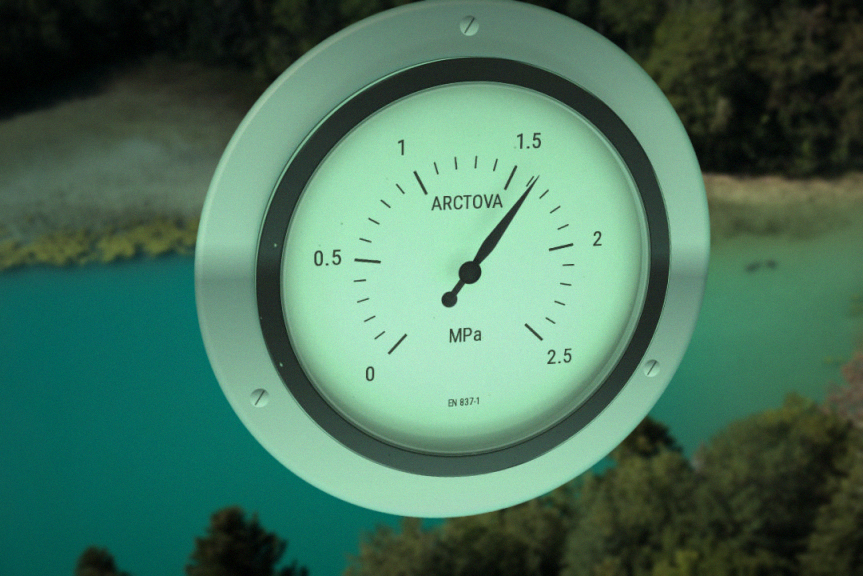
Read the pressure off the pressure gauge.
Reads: 1.6 MPa
